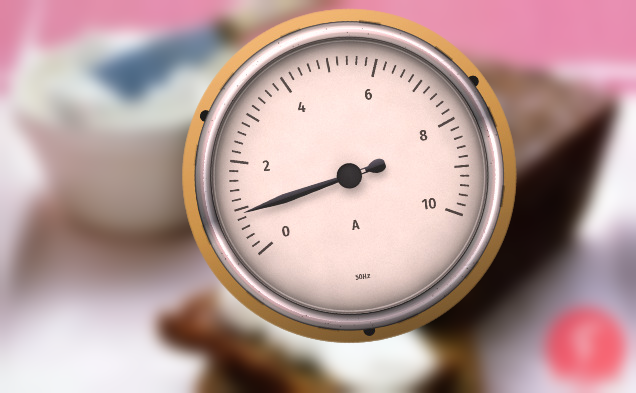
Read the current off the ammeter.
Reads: 0.9 A
